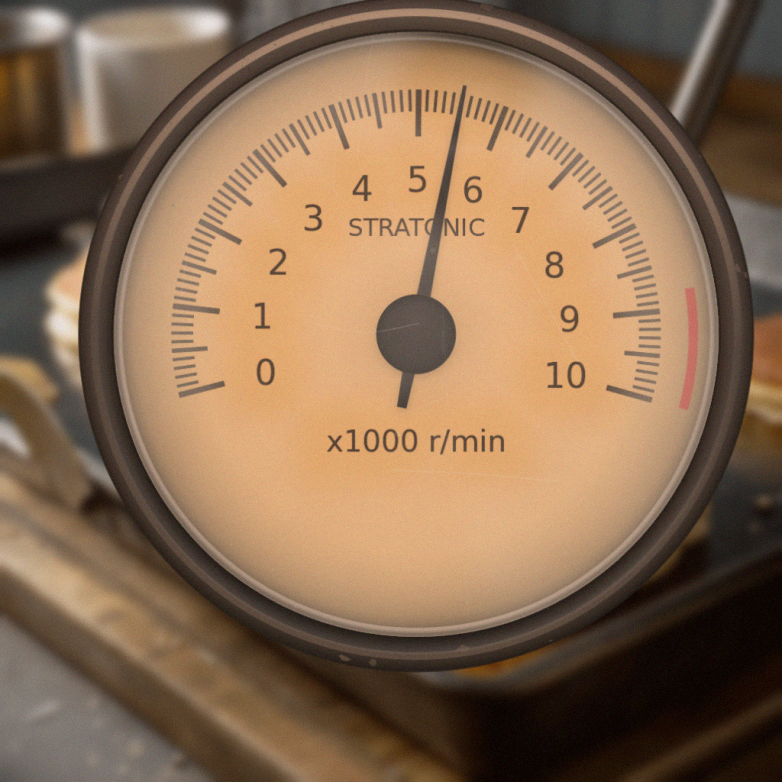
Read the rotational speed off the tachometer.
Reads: 5500 rpm
